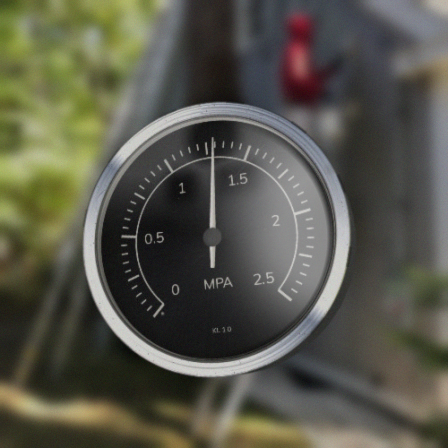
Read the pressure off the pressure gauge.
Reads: 1.3 MPa
